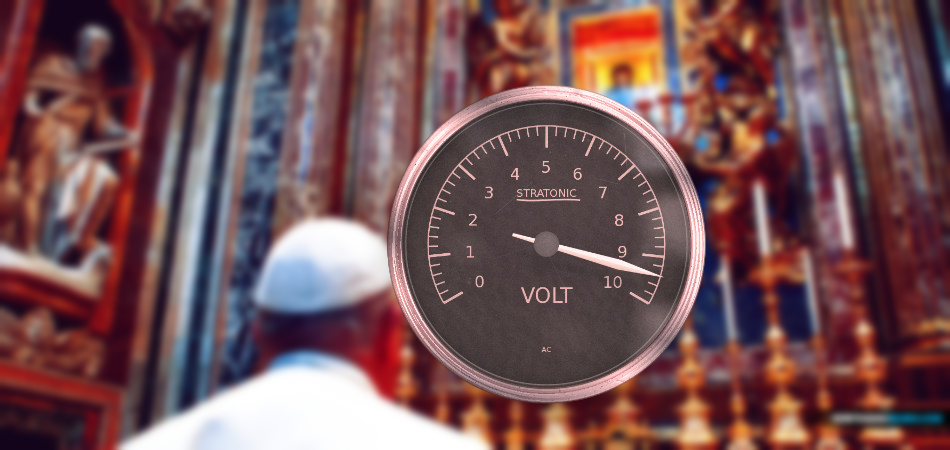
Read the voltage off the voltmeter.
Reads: 9.4 V
